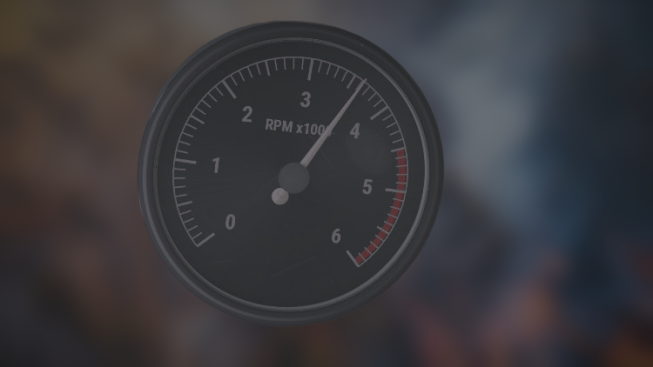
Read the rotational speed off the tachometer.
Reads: 3600 rpm
